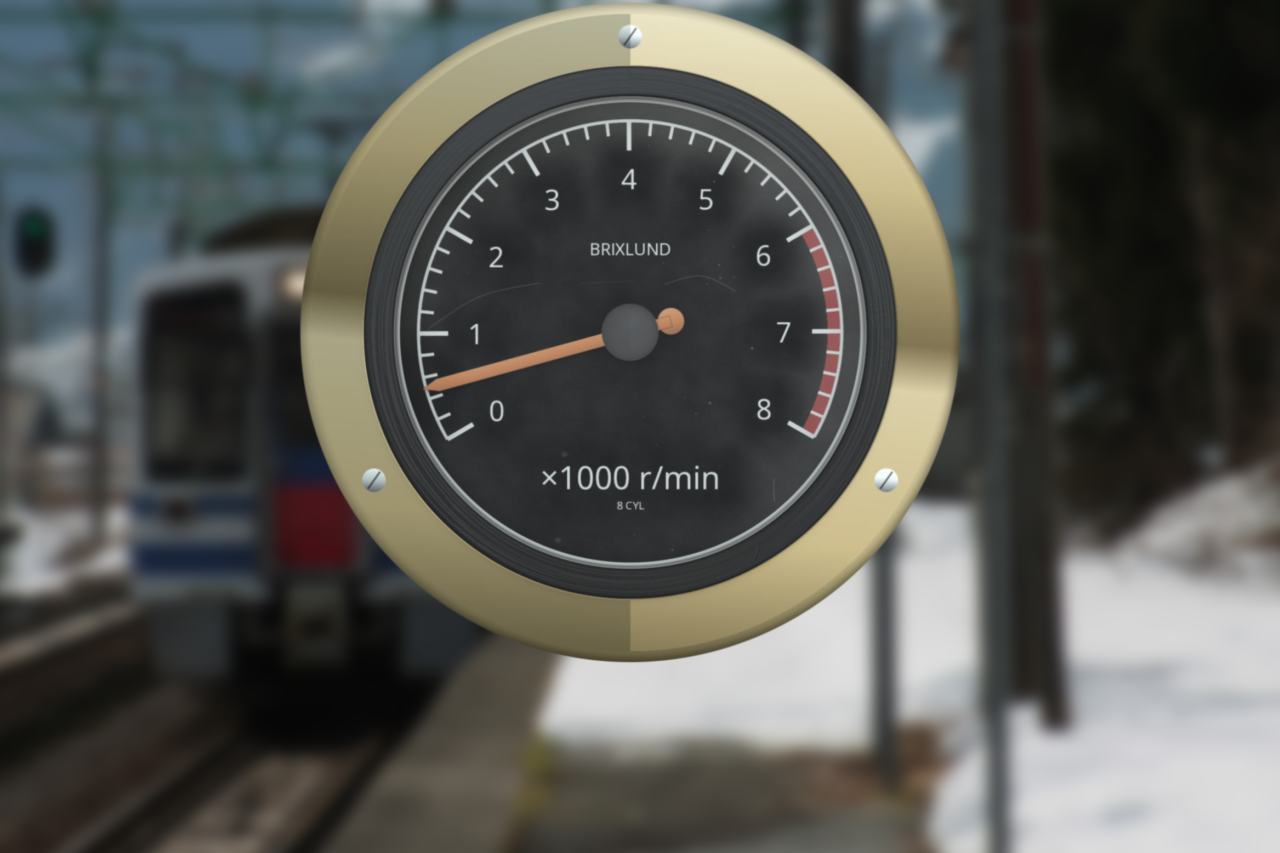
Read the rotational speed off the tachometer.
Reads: 500 rpm
